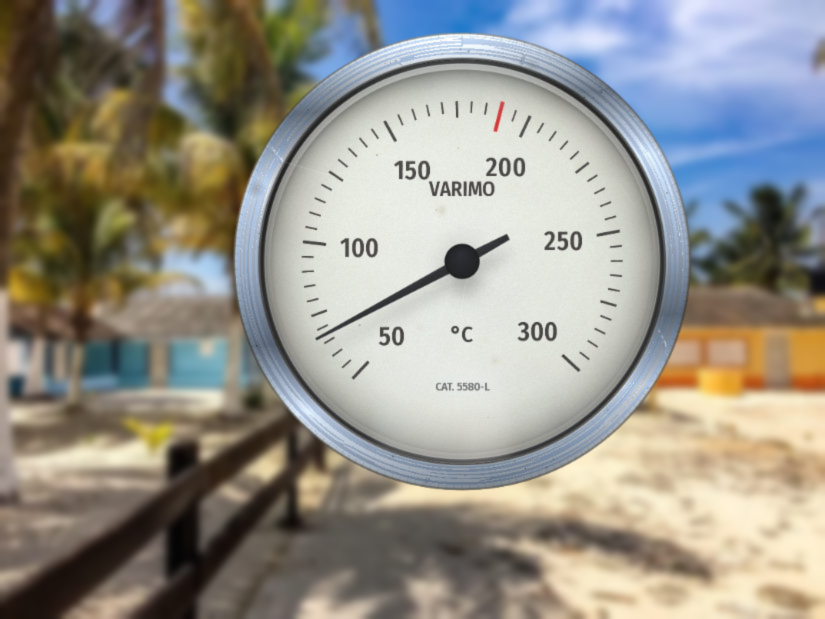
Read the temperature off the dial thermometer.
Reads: 67.5 °C
